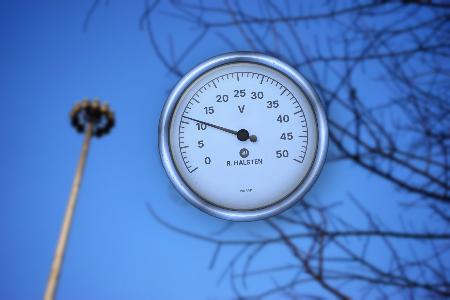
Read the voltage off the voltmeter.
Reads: 11 V
